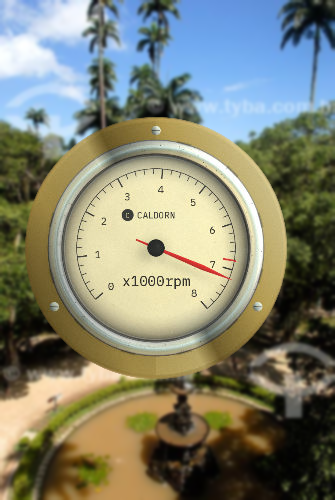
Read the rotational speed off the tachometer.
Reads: 7200 rpm
